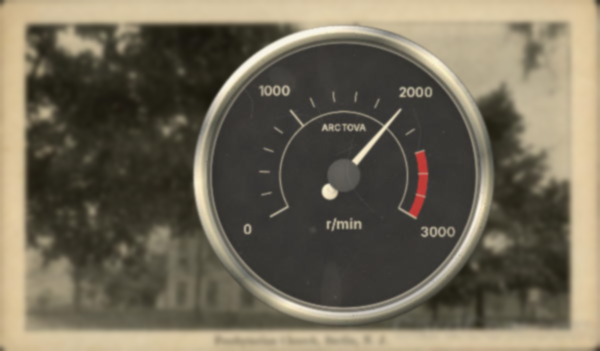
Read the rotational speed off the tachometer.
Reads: 2000 rpm
